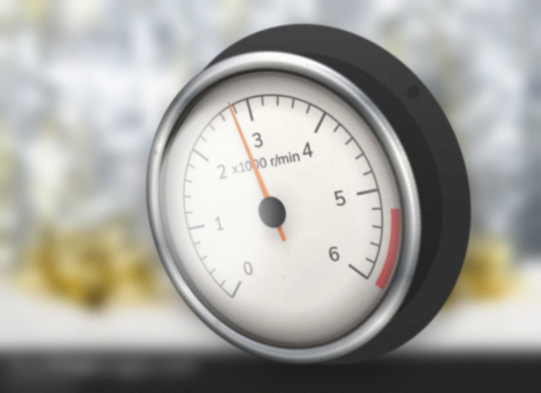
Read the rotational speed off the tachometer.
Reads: 2800 rpm
